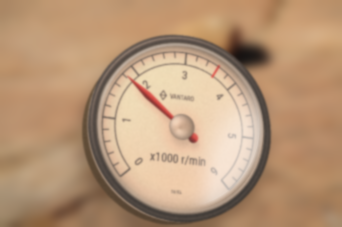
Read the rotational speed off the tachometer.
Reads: 1800 rpm
